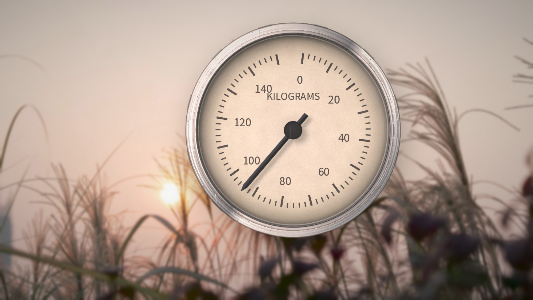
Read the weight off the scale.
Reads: 94 kg
